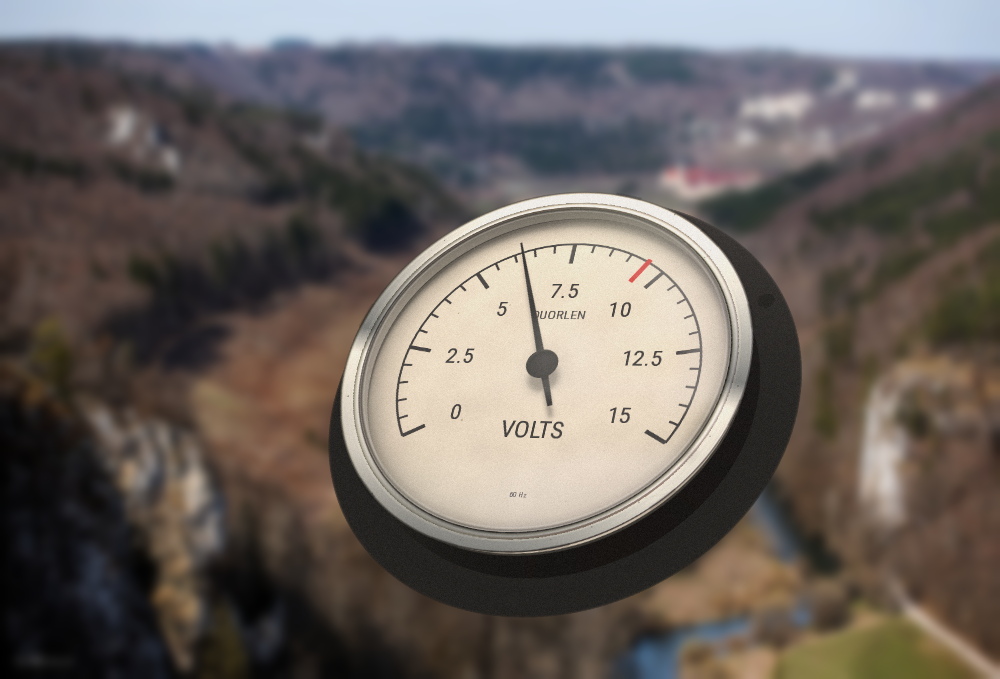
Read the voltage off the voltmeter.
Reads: 6.25 V
